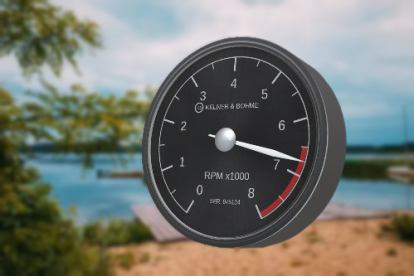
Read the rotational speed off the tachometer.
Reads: 6750 rpm
